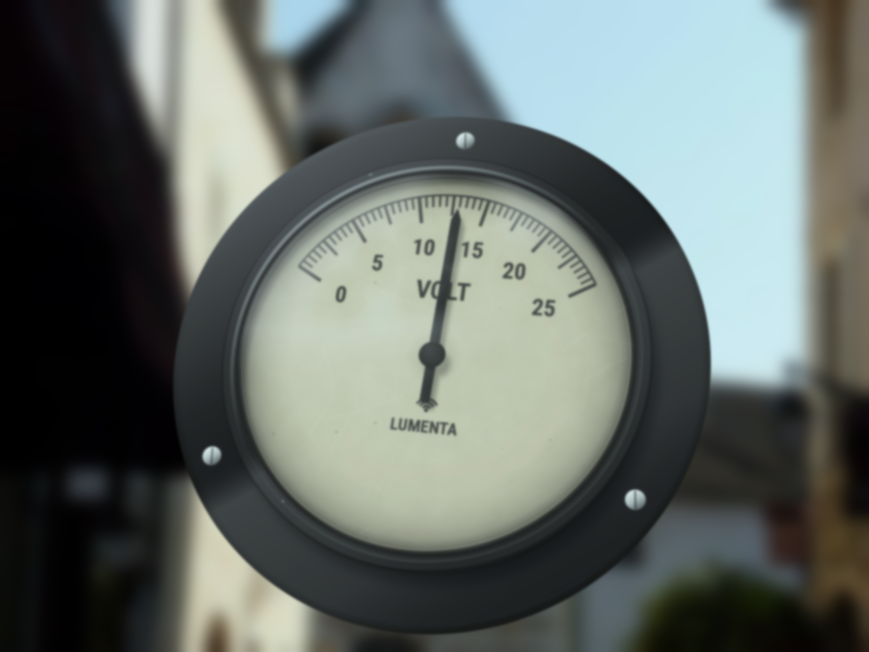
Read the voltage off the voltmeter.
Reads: 13 V
